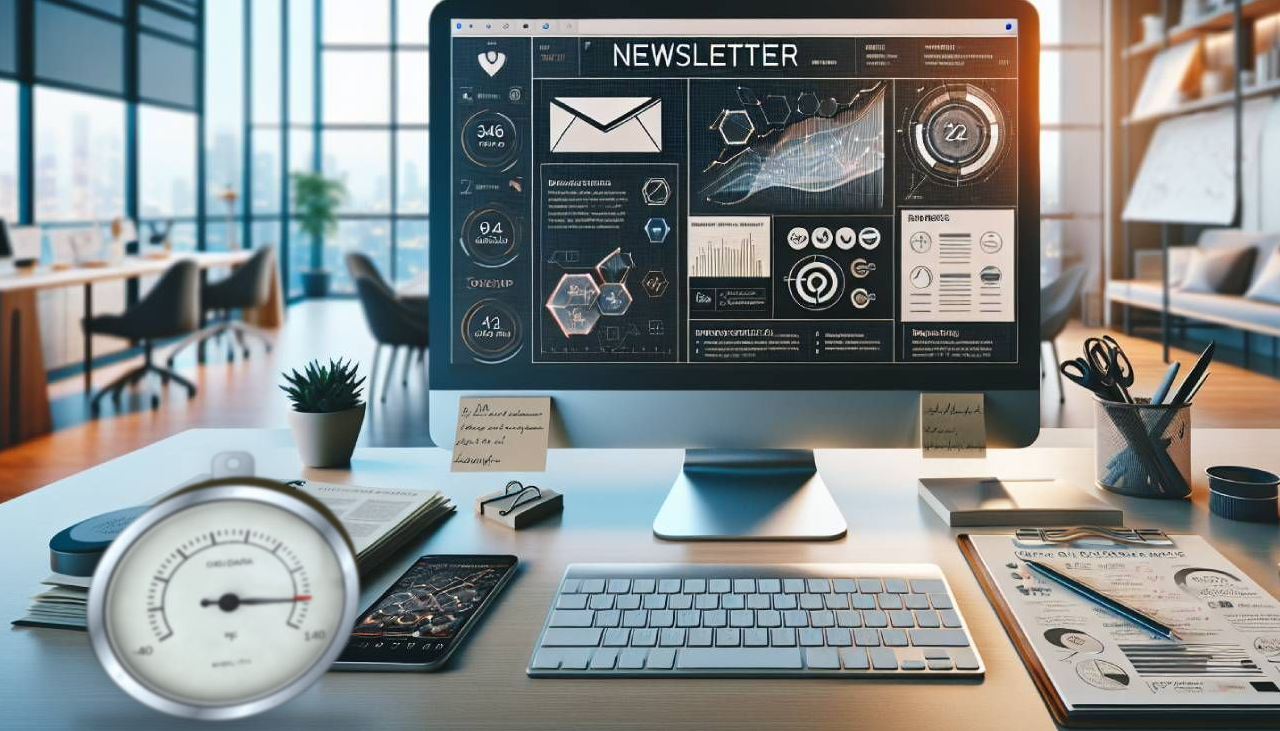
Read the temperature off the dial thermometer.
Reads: 120 °F
